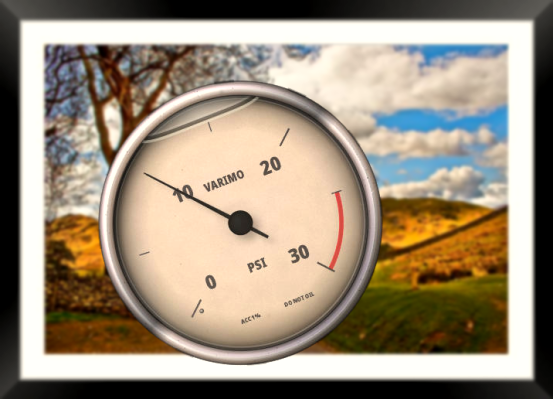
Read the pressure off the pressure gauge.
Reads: 10 psi
